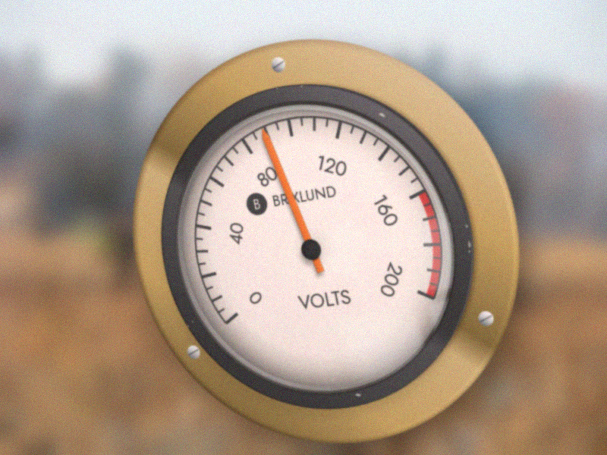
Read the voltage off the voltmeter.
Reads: 90 V
